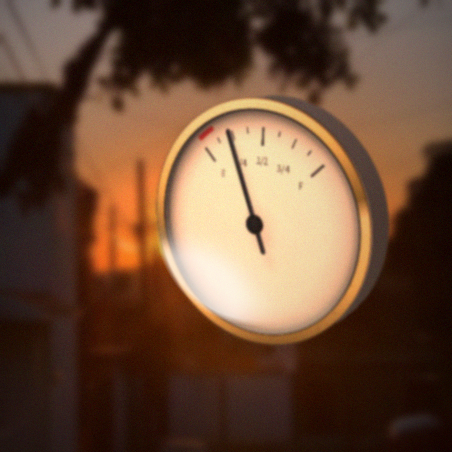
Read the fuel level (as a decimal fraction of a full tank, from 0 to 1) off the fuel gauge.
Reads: 0.25
